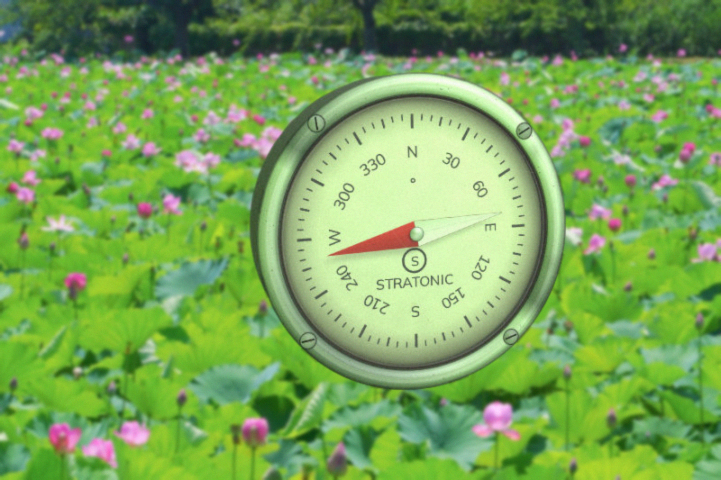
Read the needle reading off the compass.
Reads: 260 °
